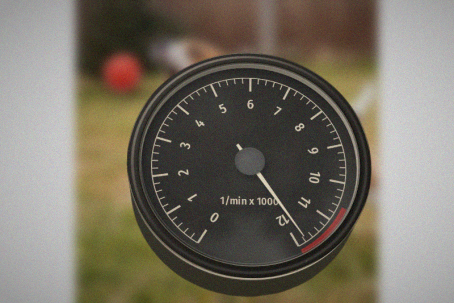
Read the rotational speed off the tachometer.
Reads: 11800 rpm
